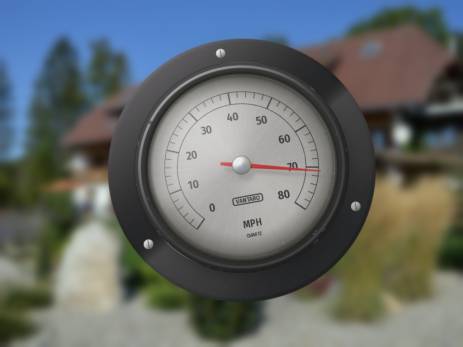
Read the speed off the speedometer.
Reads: 71 mph
